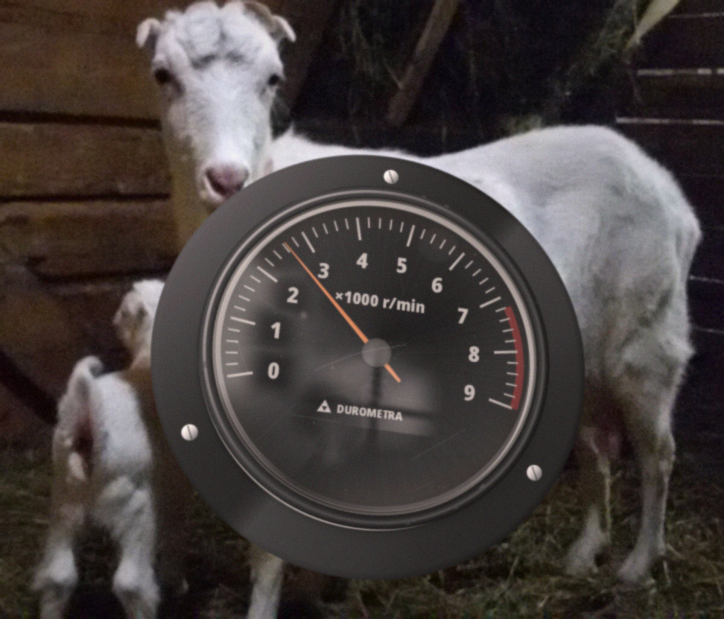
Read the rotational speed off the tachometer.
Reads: 2600 rpm
